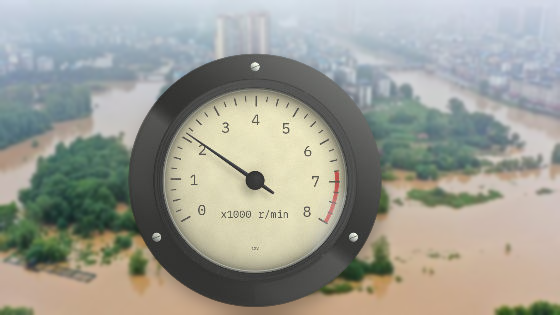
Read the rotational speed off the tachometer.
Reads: 2125 rpm
